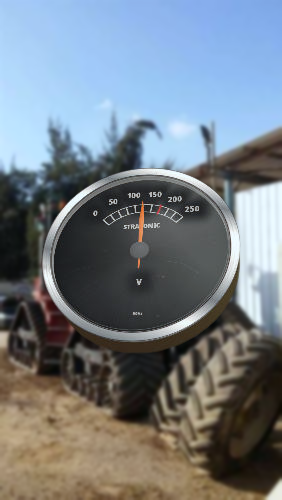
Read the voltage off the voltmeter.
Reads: 125 V
